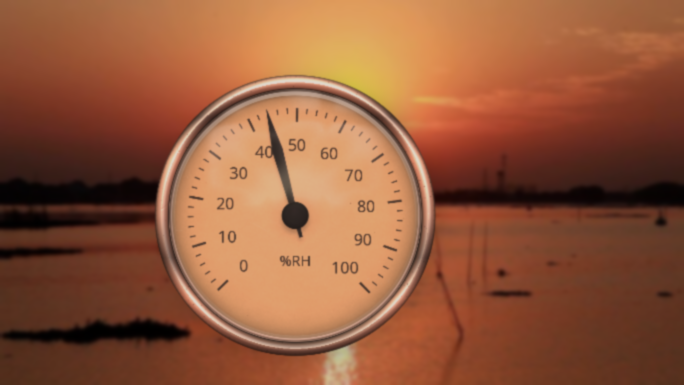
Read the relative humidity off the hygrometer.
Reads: 44 %
